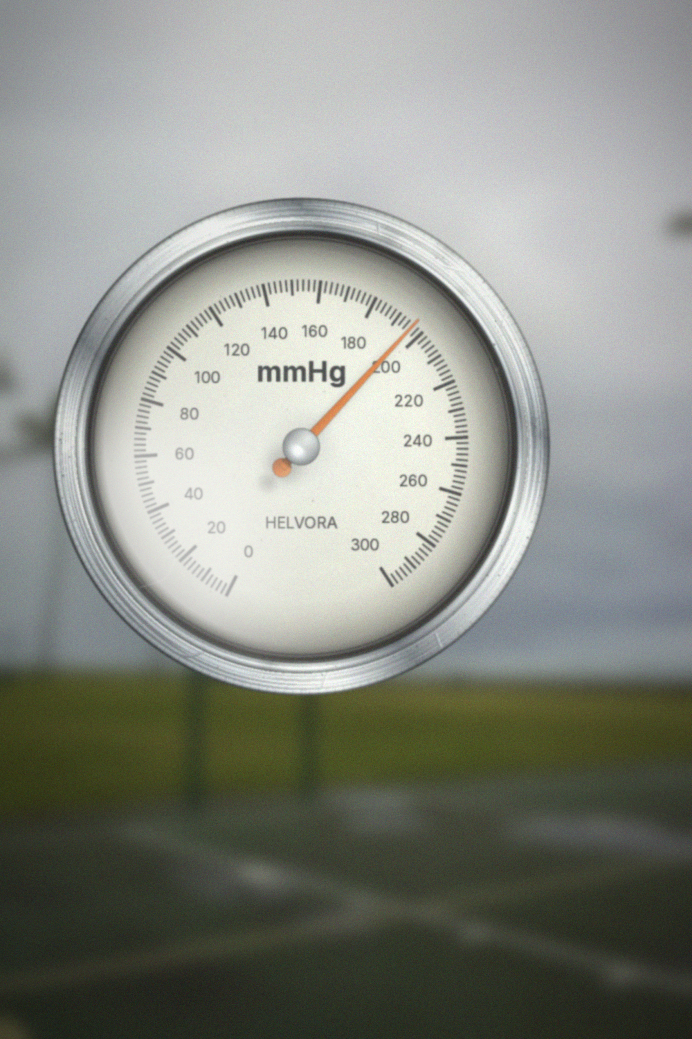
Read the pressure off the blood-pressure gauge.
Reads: 196 mmHg
